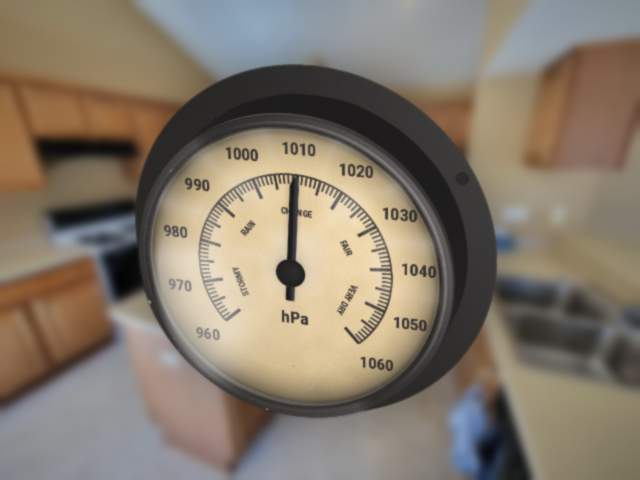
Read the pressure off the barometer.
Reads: 1010 hPa
